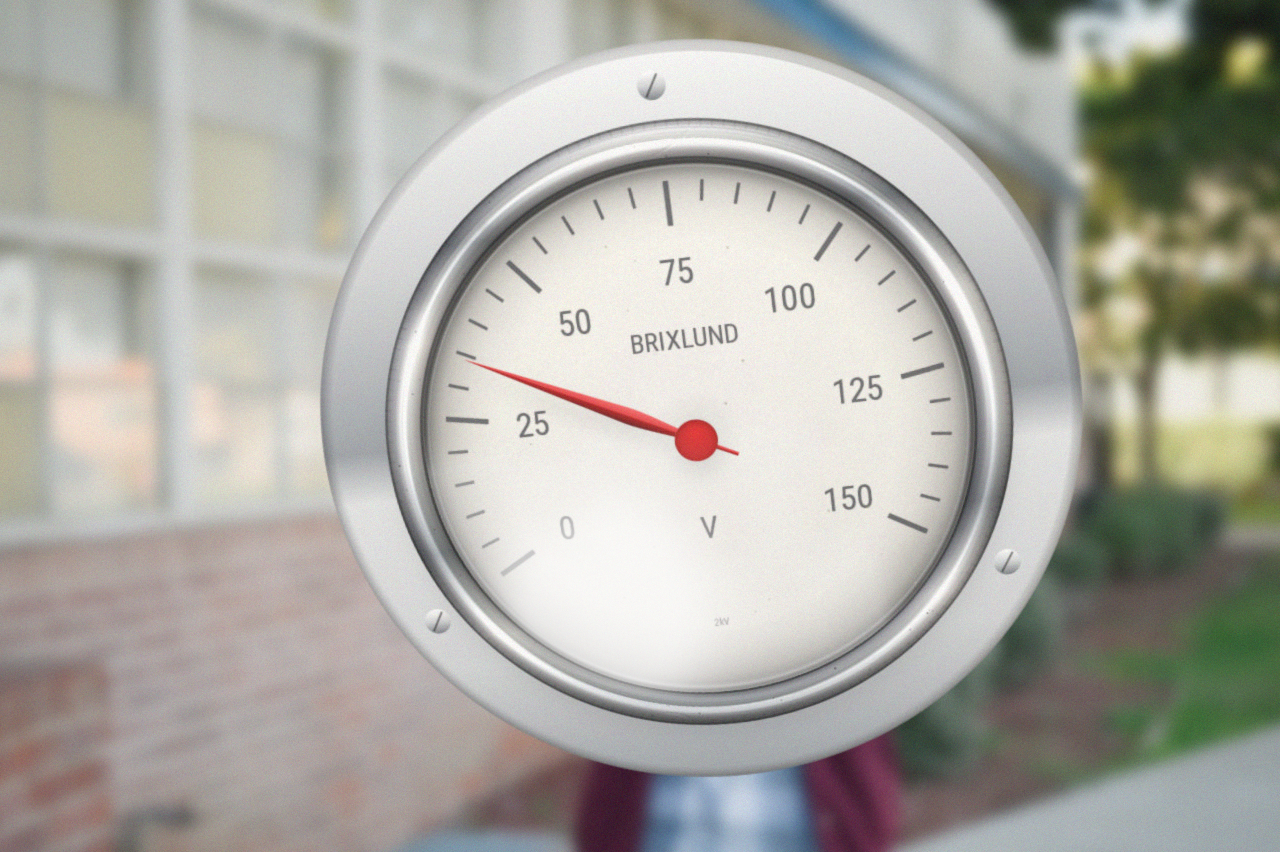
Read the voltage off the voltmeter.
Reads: 35 V
